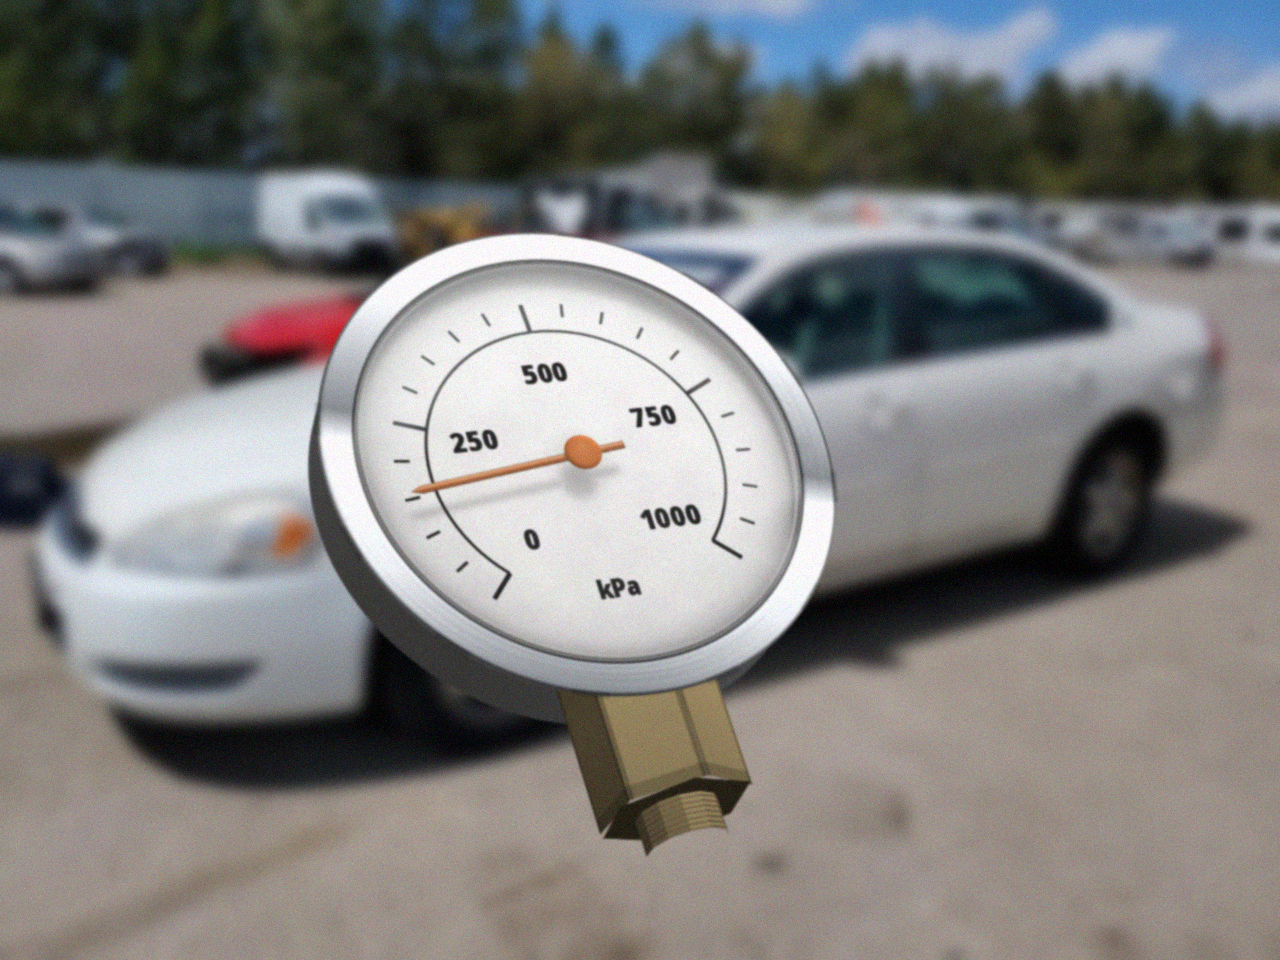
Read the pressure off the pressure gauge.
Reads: 150 kPa
